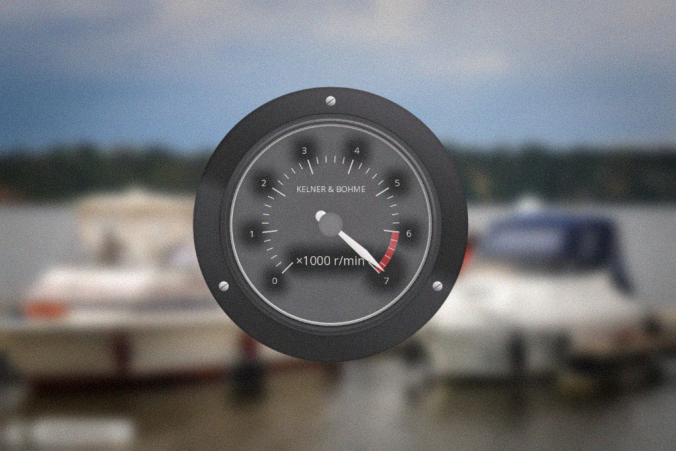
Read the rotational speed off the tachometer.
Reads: 6900 rpm
